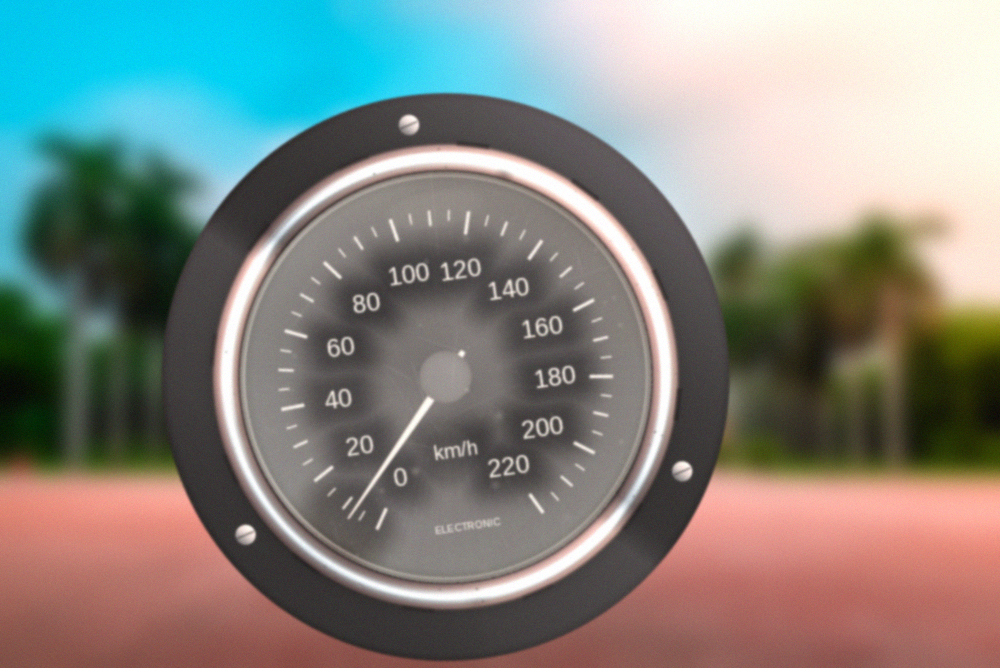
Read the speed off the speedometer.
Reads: 7.5 km/h
